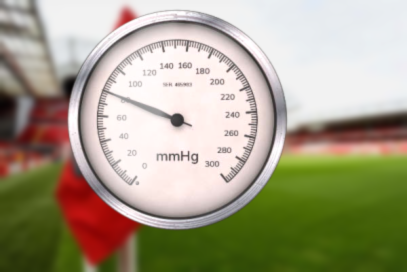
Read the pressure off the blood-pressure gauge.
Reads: 80 mmHg
